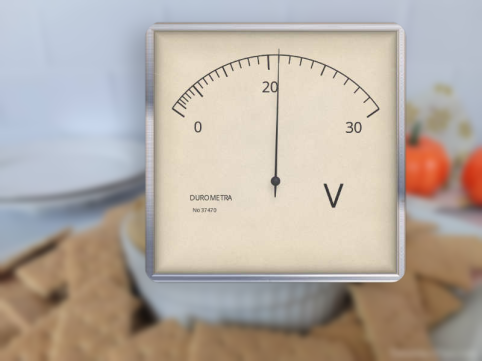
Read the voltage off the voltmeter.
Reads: 21 V
